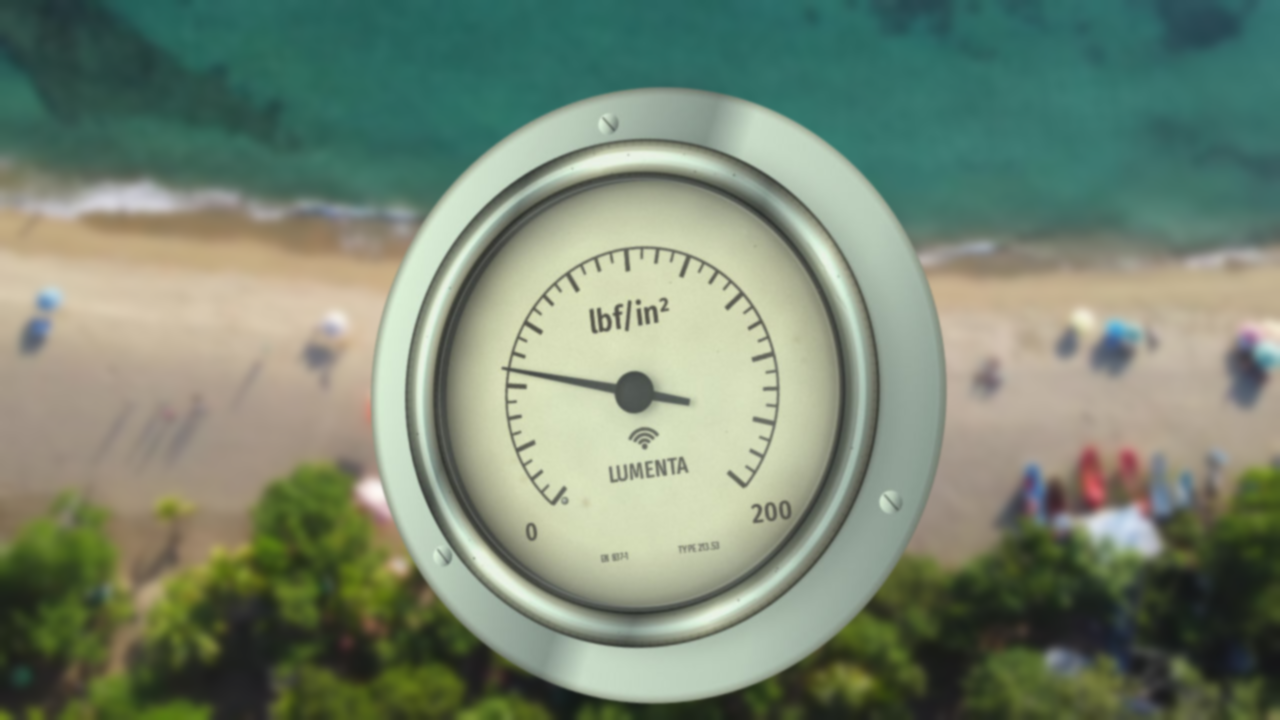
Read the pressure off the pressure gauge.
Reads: 45 psi
